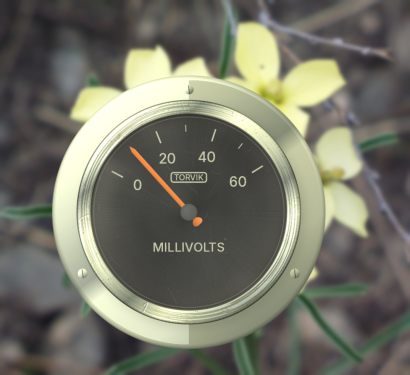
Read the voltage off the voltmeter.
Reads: 10 mV
